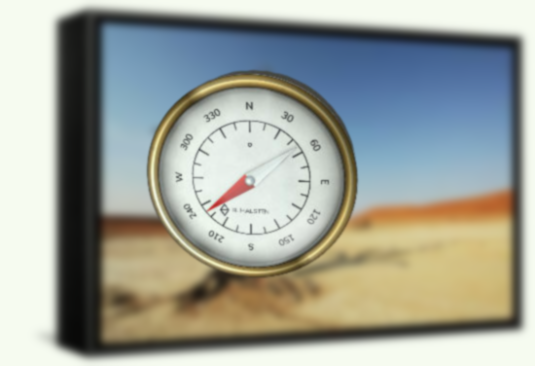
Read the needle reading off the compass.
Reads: 232.5 °
